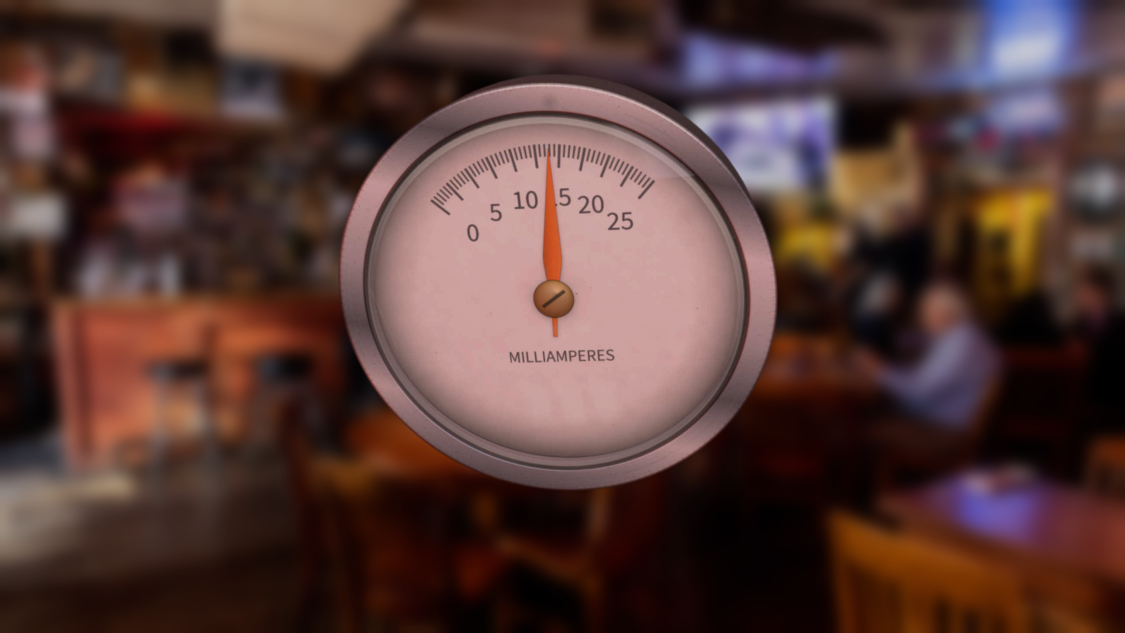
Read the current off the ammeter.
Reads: 14 mA
